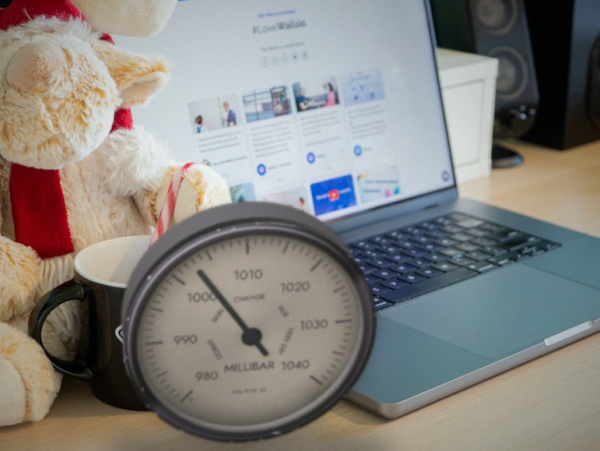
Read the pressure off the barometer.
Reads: 1003 mbar
